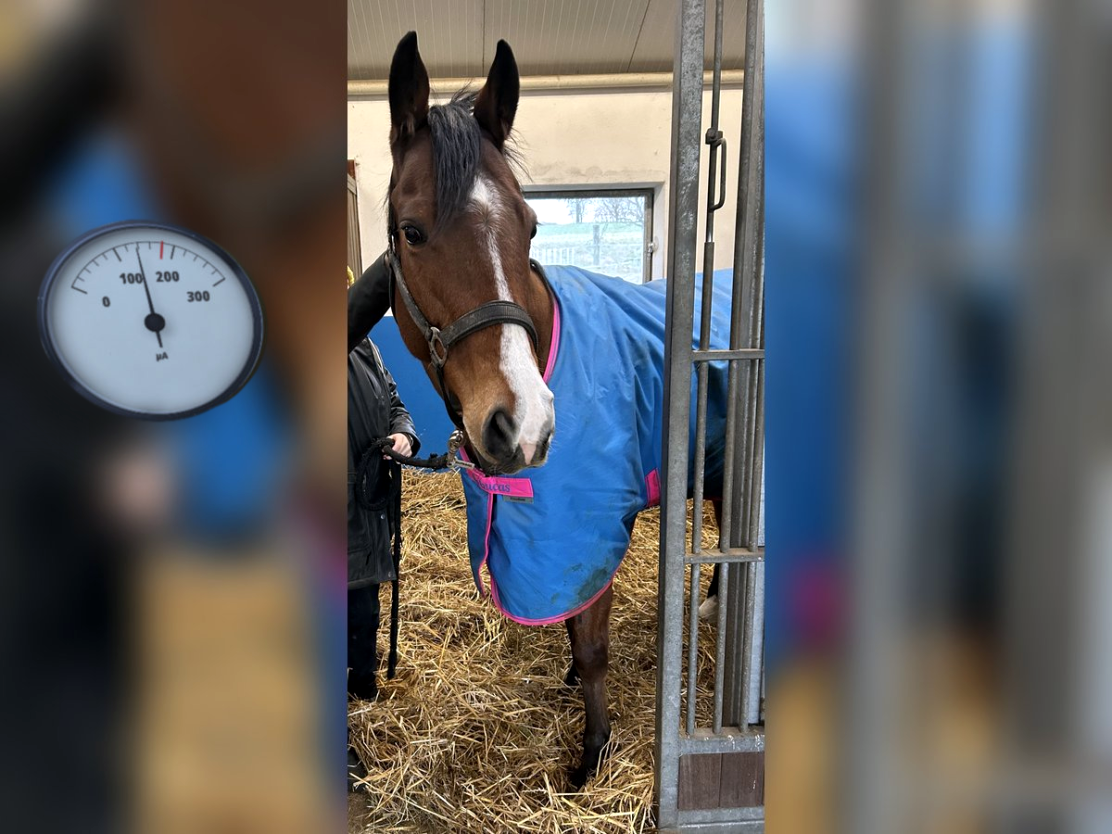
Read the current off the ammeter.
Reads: 140 µA
